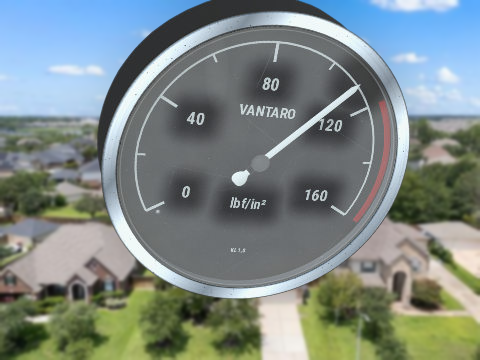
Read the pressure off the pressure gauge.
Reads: 110 psi
